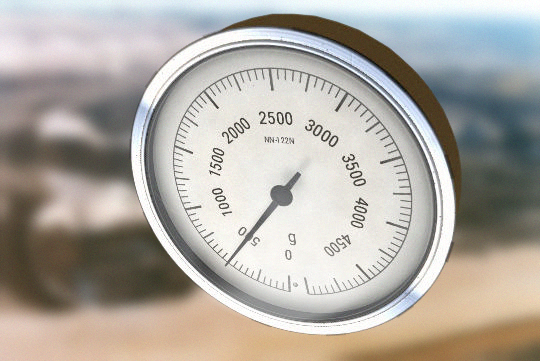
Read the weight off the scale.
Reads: 500 g
